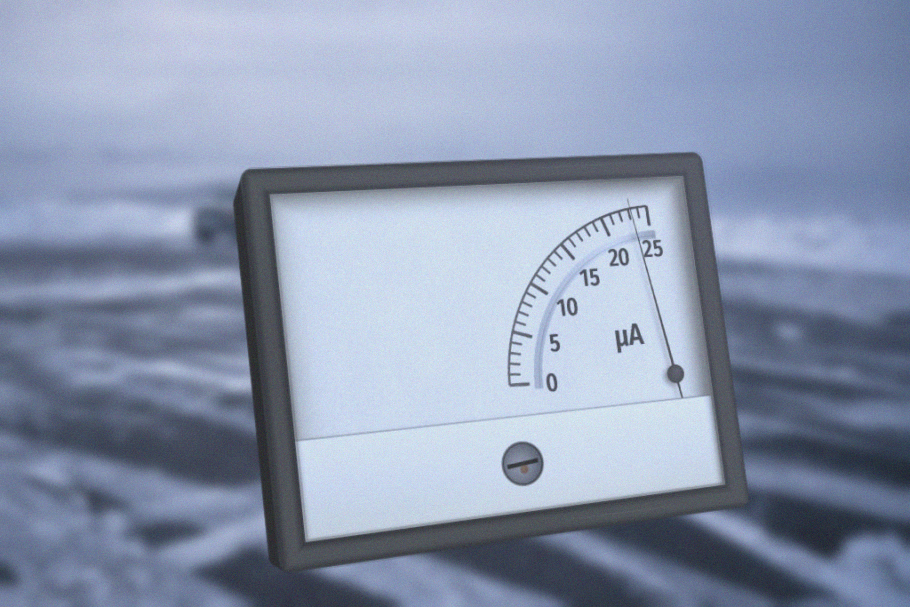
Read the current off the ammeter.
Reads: 23 µA
